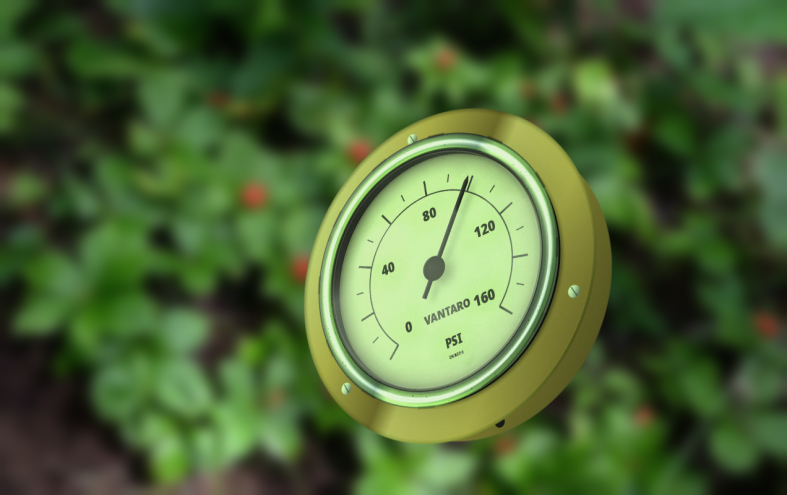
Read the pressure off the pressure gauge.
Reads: 100 psi
